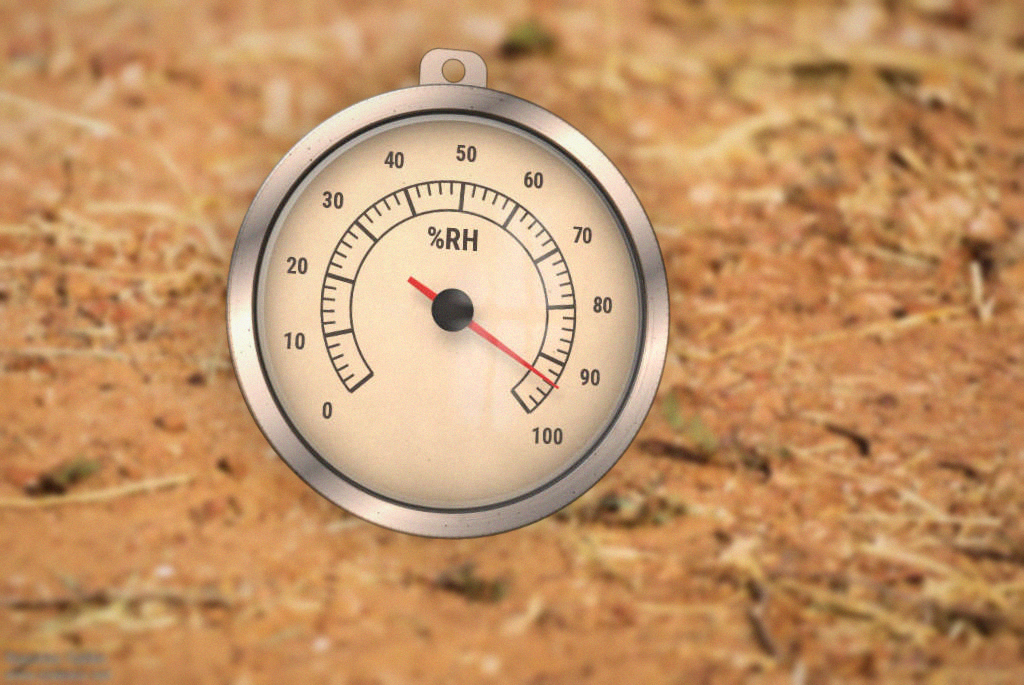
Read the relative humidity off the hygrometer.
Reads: 94 %
